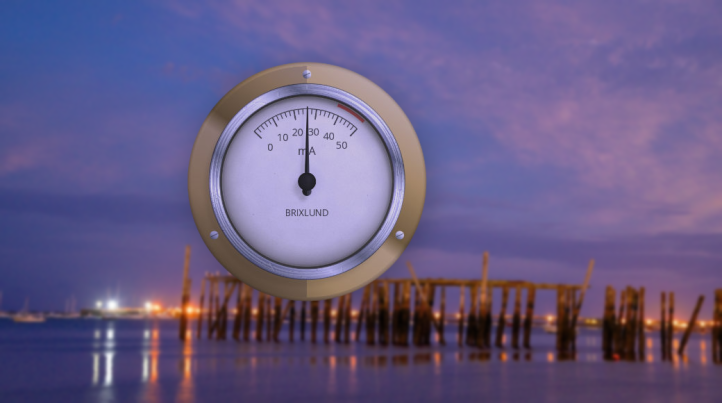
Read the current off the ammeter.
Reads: 26 mA
